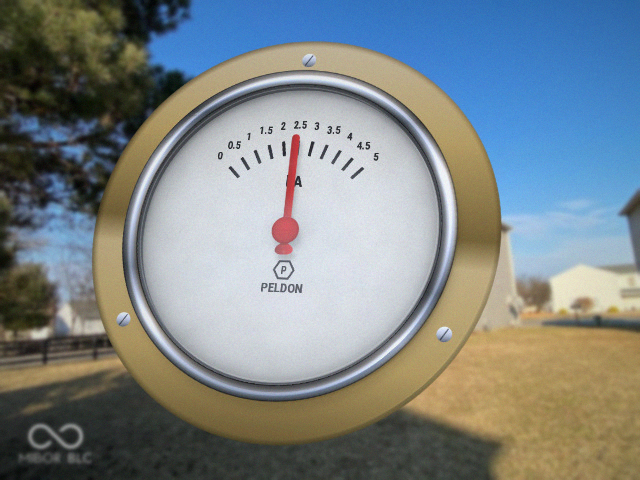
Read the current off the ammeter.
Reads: 2.5 kA
